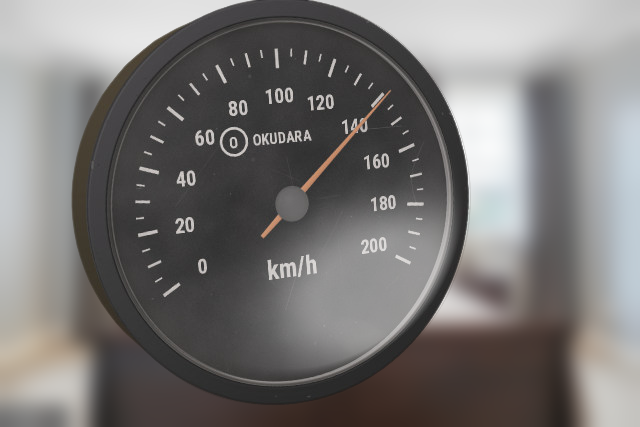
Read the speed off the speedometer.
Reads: 140 km/h
